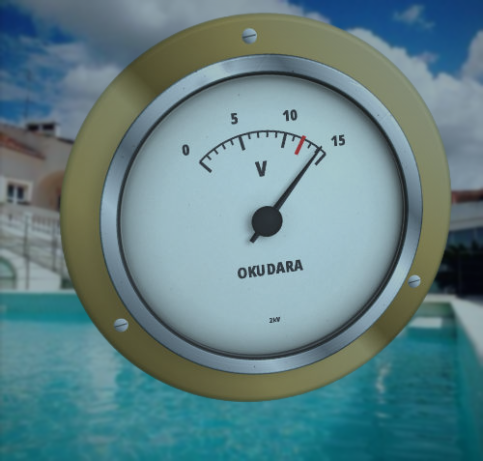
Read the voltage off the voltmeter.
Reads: 14 V
